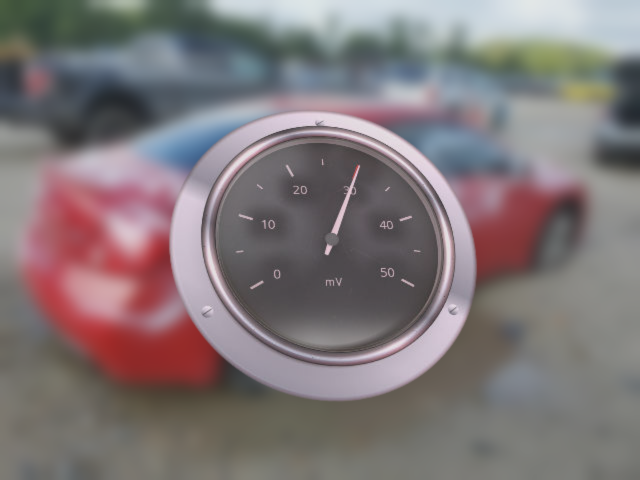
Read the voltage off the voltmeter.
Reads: 30 mV
